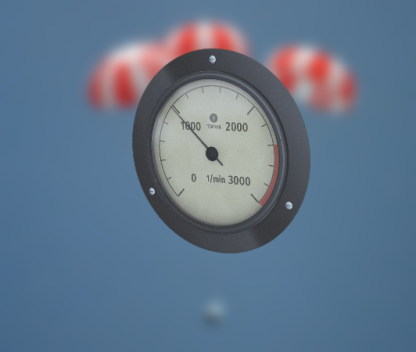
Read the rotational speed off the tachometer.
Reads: 1000 rpm
